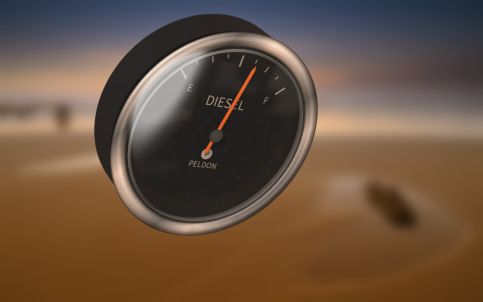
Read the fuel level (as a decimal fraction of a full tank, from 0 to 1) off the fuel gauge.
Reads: 0.625
